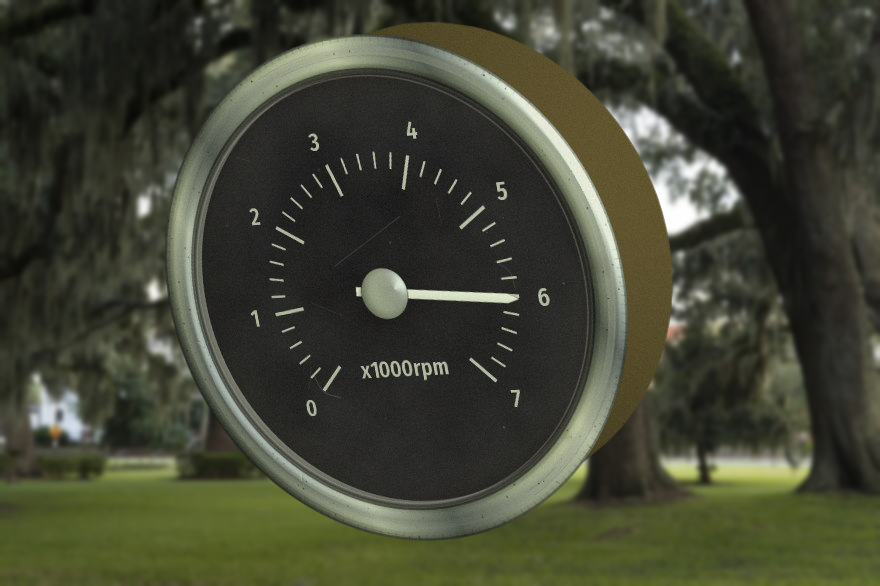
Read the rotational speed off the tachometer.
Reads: 6000 rpm
